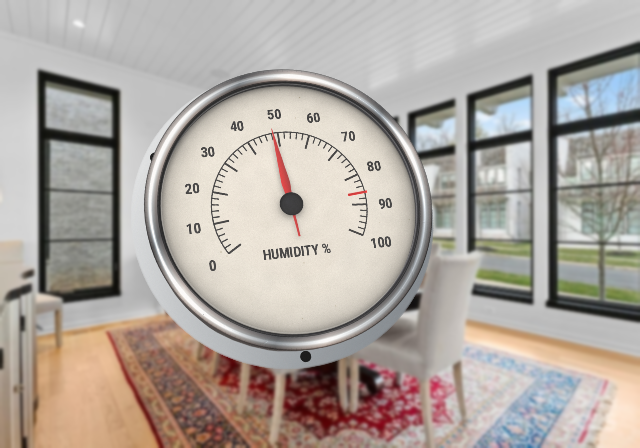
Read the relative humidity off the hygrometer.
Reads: 48 %
